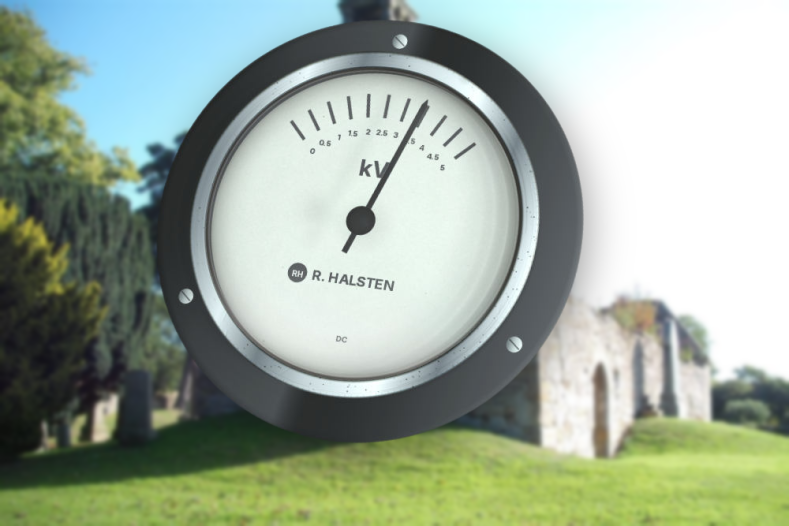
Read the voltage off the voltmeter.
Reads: 3.5 kV
